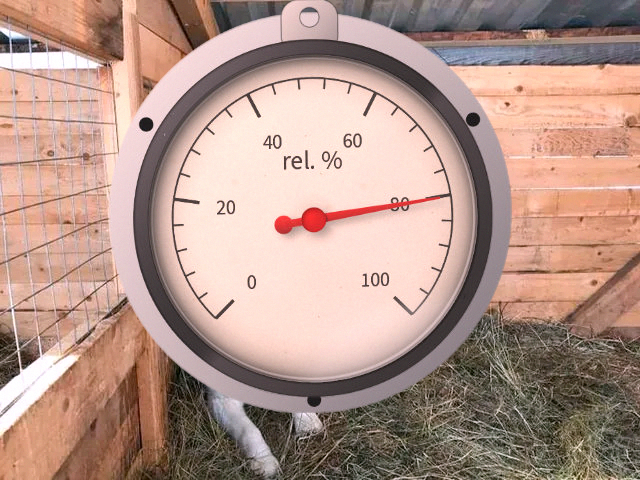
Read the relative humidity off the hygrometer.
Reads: 80 %
